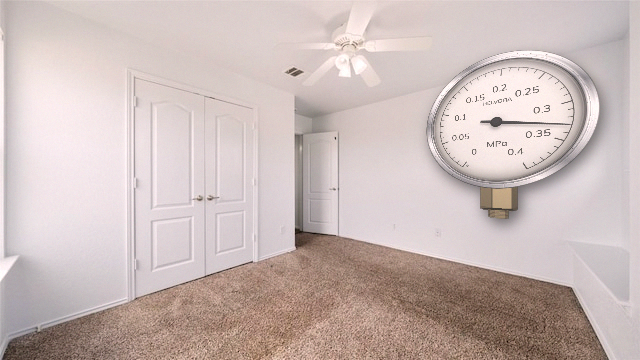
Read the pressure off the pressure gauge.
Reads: 0.33 MPa
